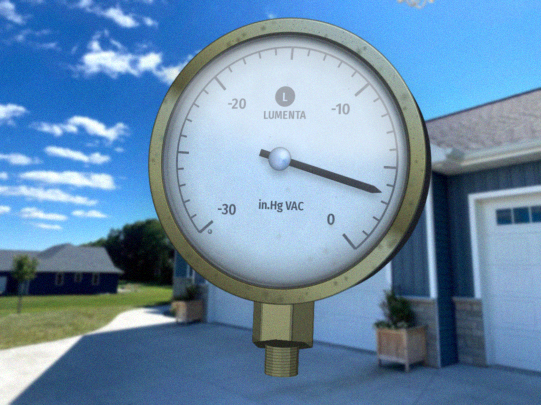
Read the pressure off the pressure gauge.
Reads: -3.5 inHg
